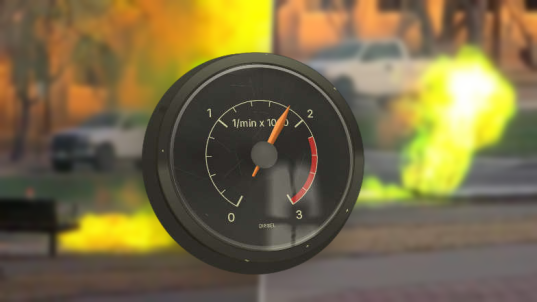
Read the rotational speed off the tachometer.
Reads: 1800 rpm
